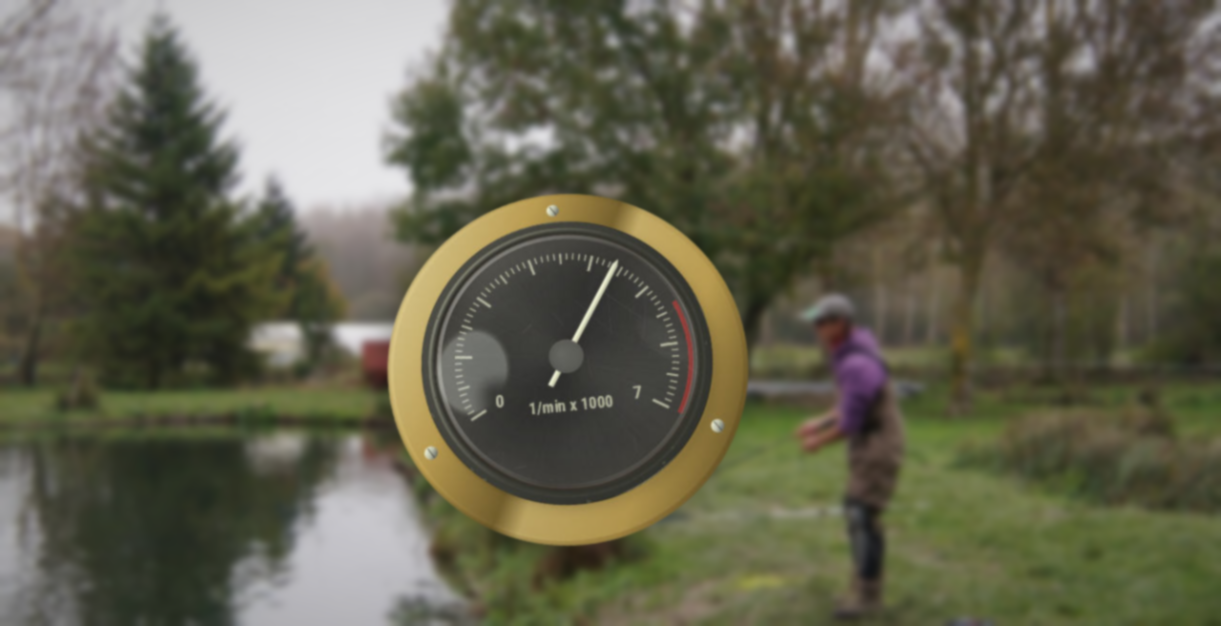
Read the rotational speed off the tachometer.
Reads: 4400 rpm
